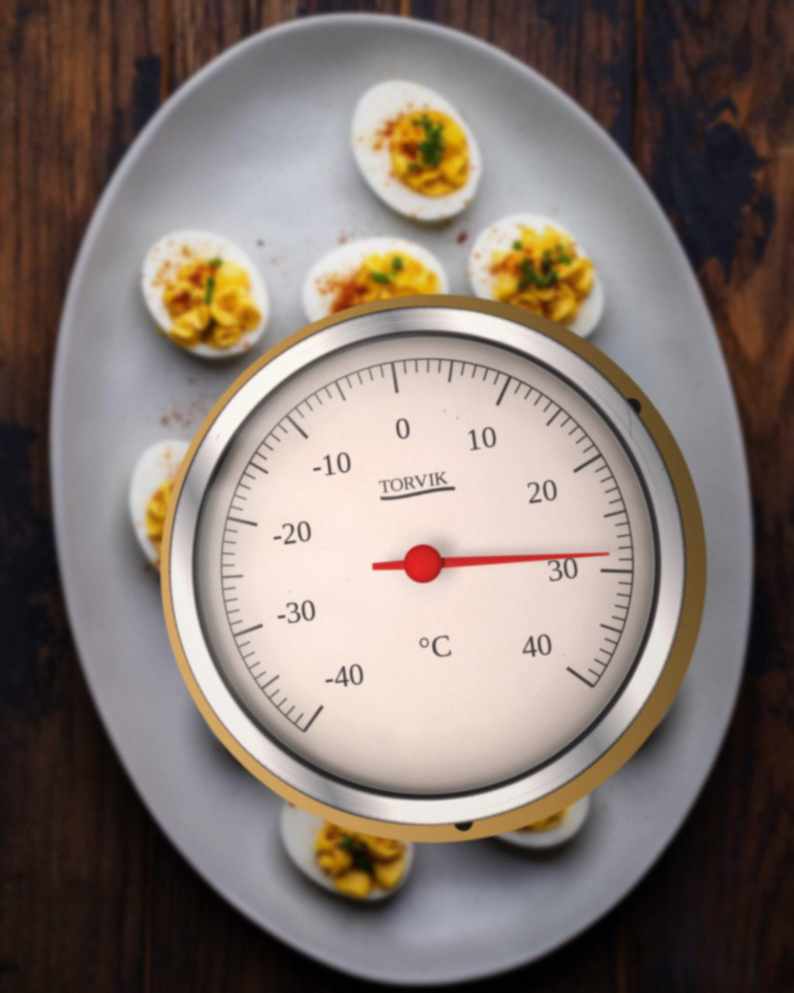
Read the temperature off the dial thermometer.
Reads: 28.5 °C
